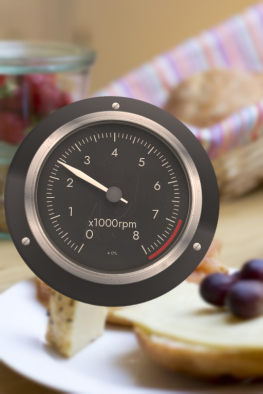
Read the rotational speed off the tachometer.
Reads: 2400 rpm
